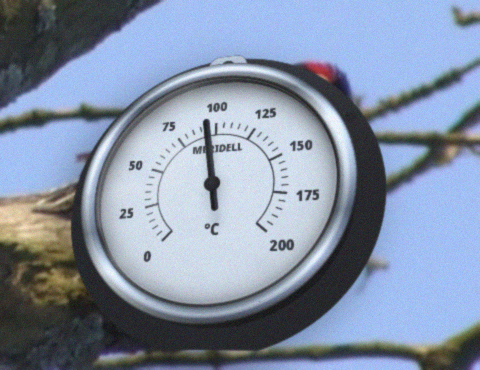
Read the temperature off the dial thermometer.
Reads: 95 °C
